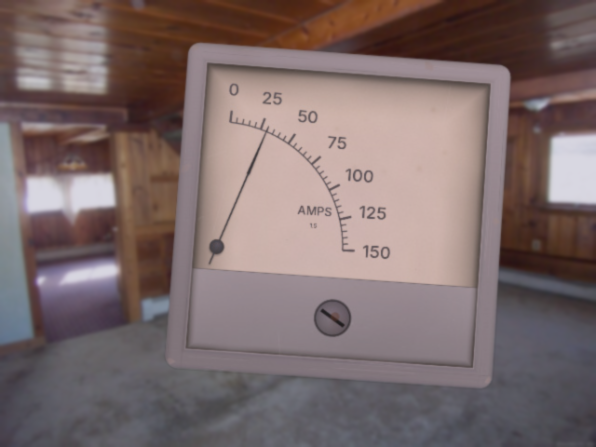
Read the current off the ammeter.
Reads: 30 A
